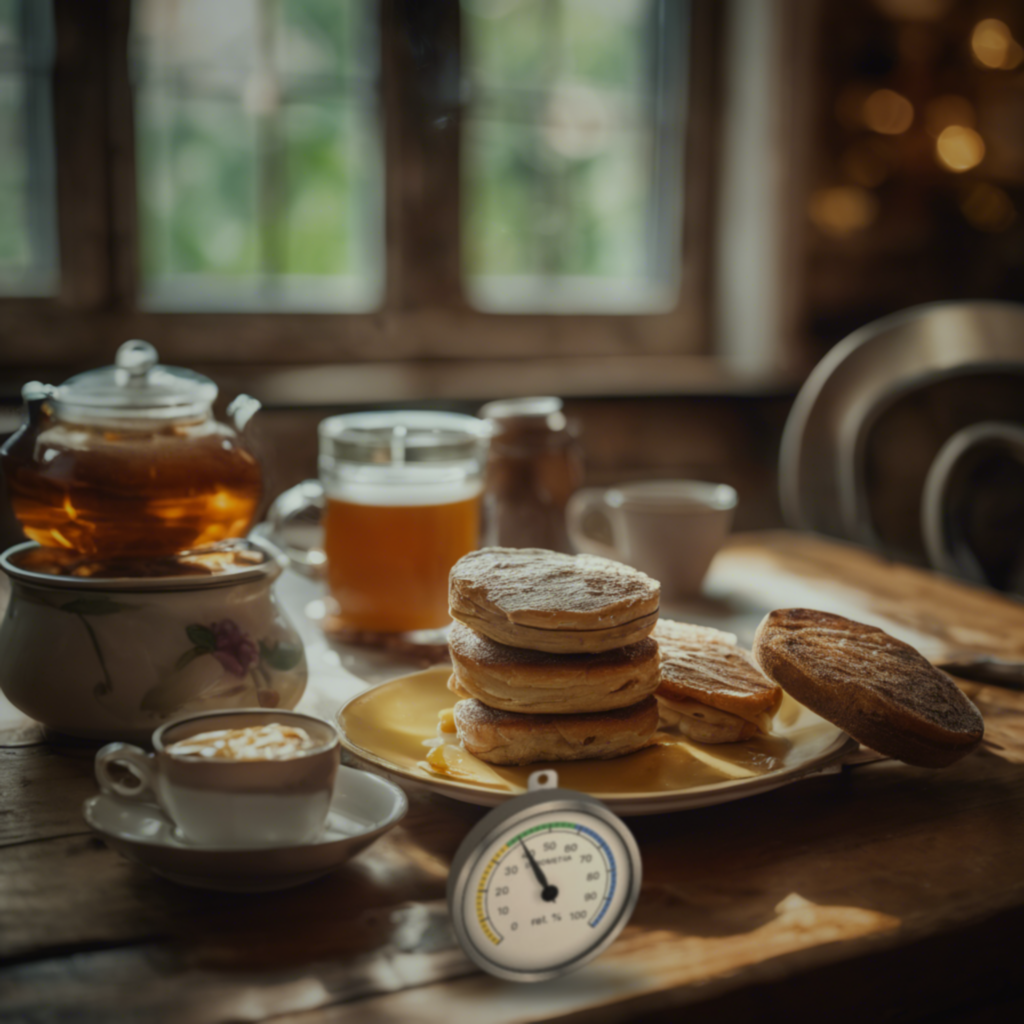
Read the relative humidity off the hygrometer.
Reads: 40 %
